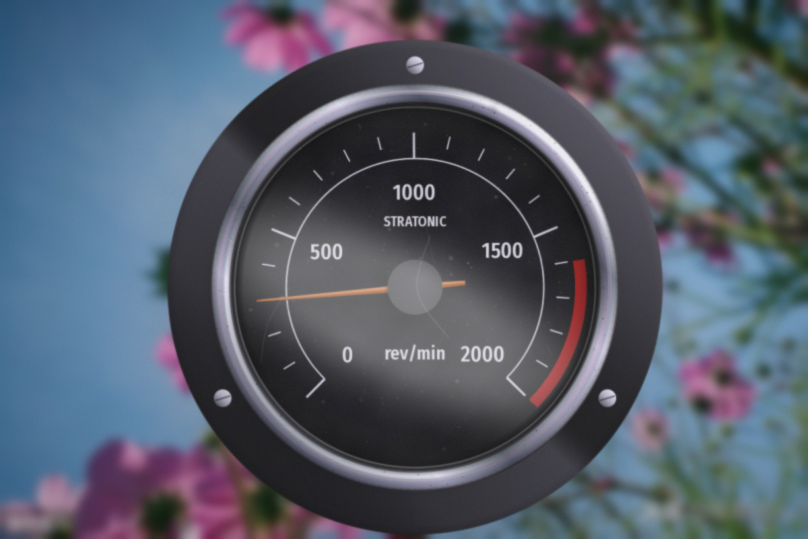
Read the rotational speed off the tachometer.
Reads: 300 rpm
